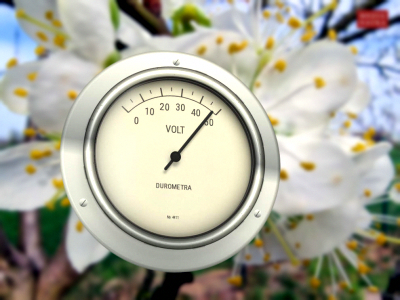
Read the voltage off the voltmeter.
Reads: 47.5 V
